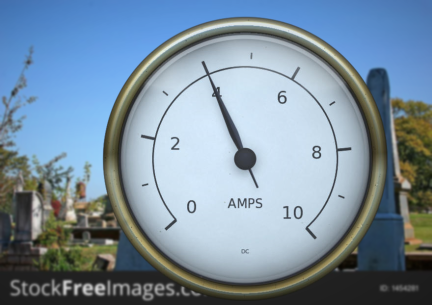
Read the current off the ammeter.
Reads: 4 A
